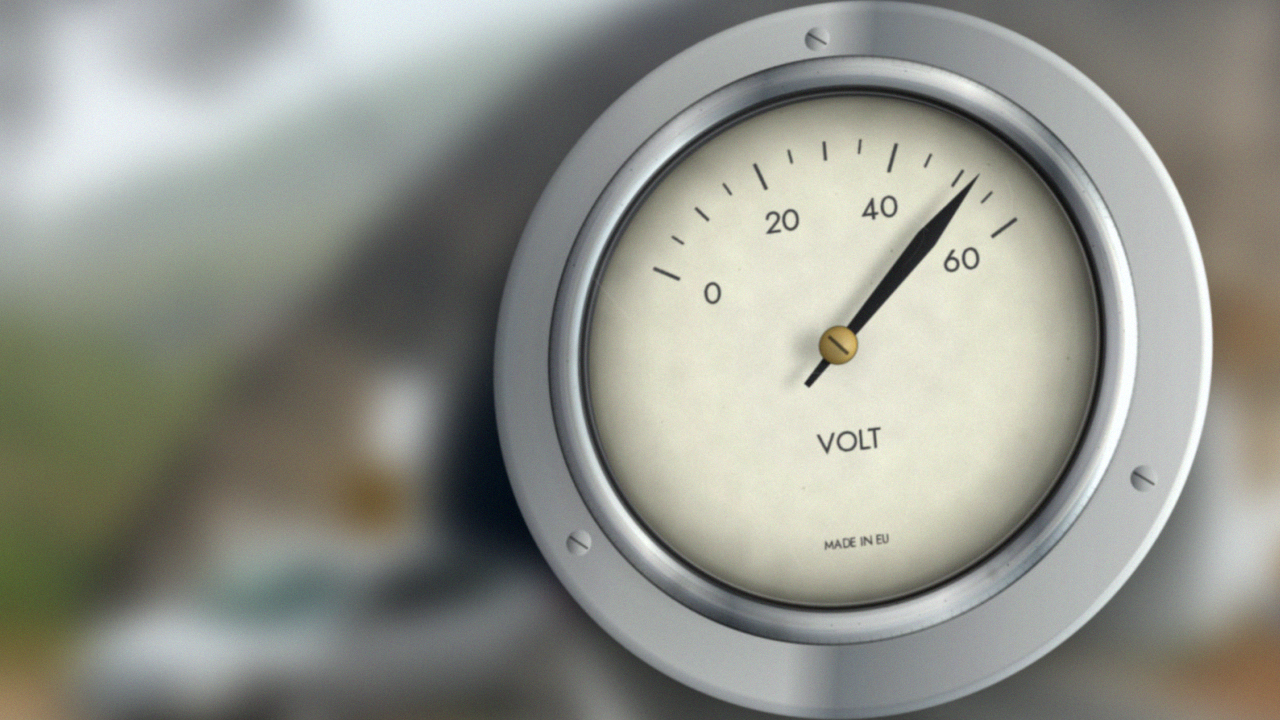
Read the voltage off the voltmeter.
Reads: 52.5 V
